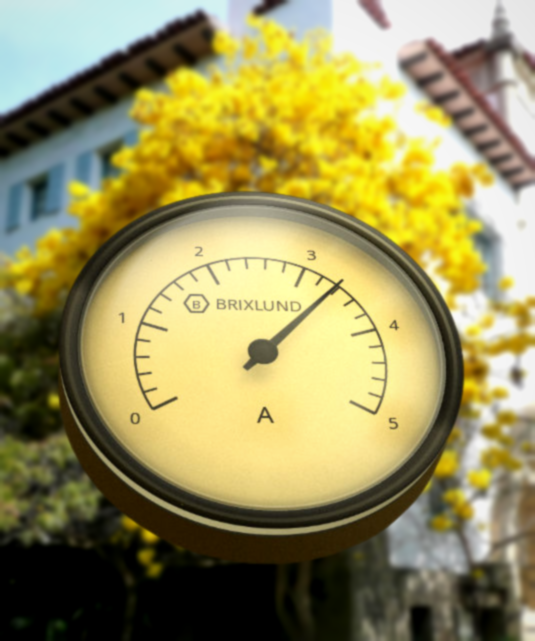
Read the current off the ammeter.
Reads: 3.4 A
